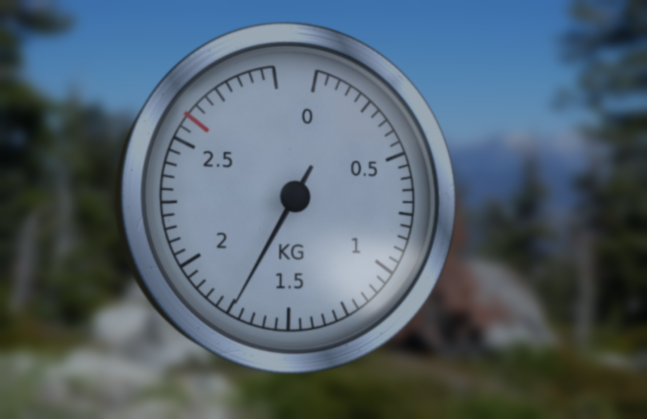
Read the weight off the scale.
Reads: 1.75 kg
